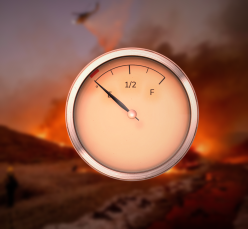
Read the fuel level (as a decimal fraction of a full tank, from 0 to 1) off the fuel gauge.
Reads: 0
